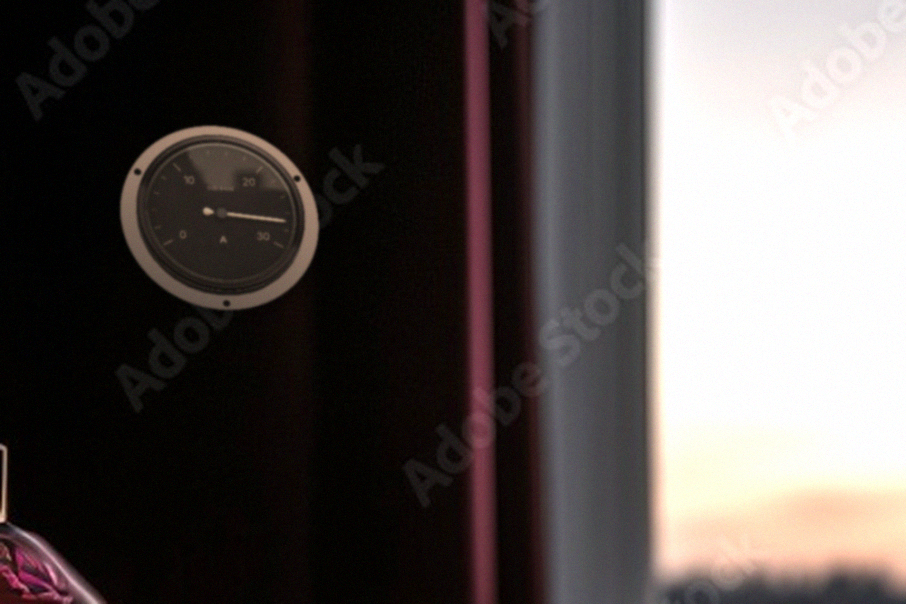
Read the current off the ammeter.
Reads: 27 A
